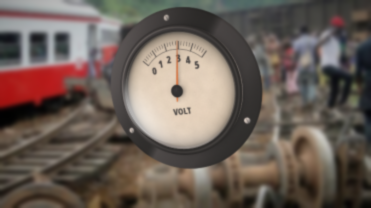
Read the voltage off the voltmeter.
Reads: 3 V
